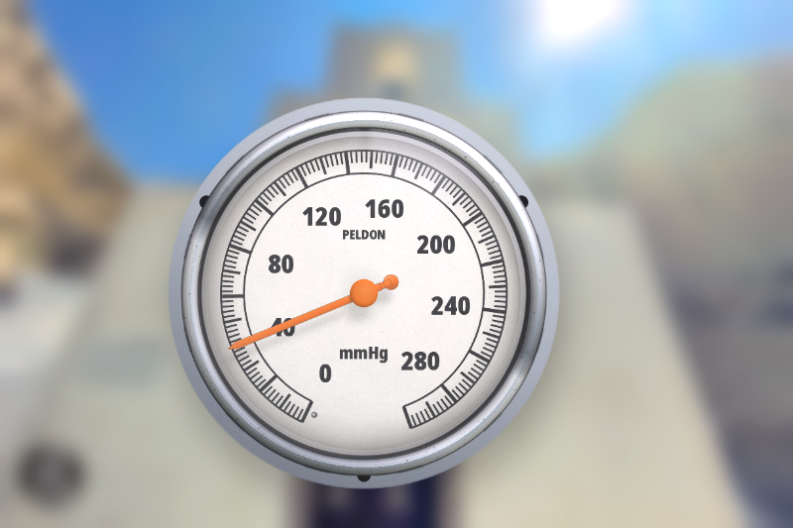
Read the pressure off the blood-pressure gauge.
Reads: 40 mmHg
